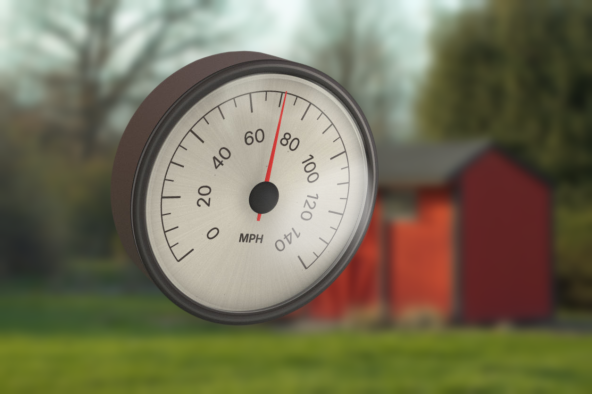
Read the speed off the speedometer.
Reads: 70 mph
